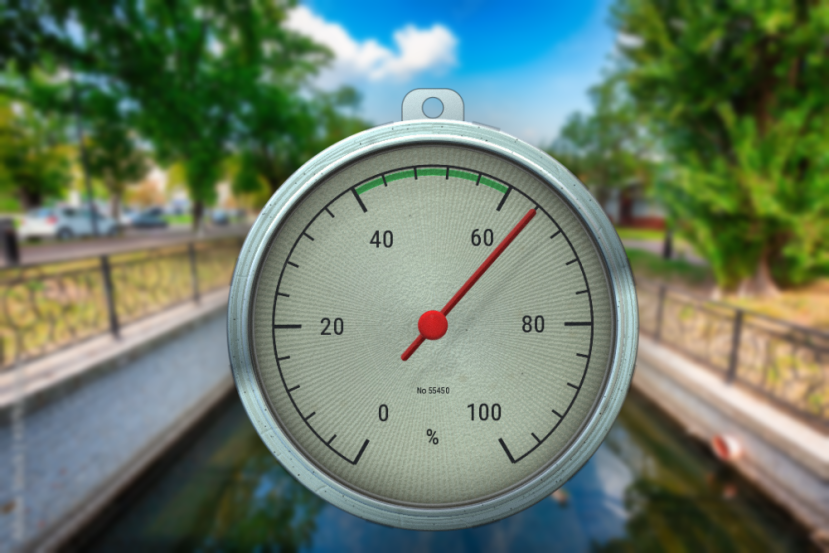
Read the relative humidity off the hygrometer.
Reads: 64 %
